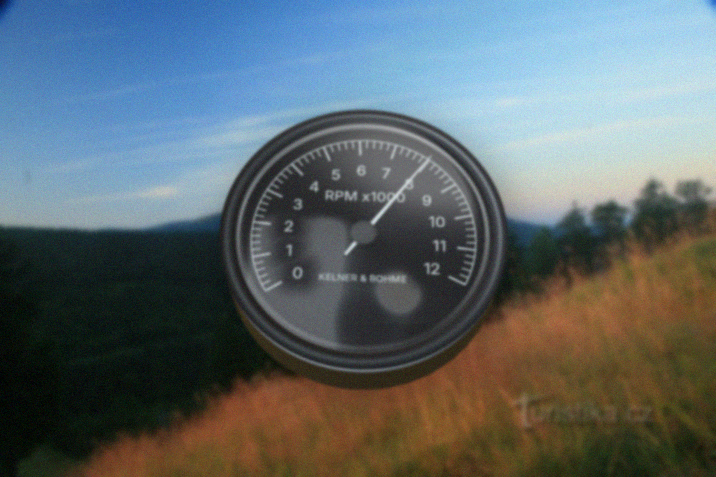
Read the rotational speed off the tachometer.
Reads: 8000 rpm
